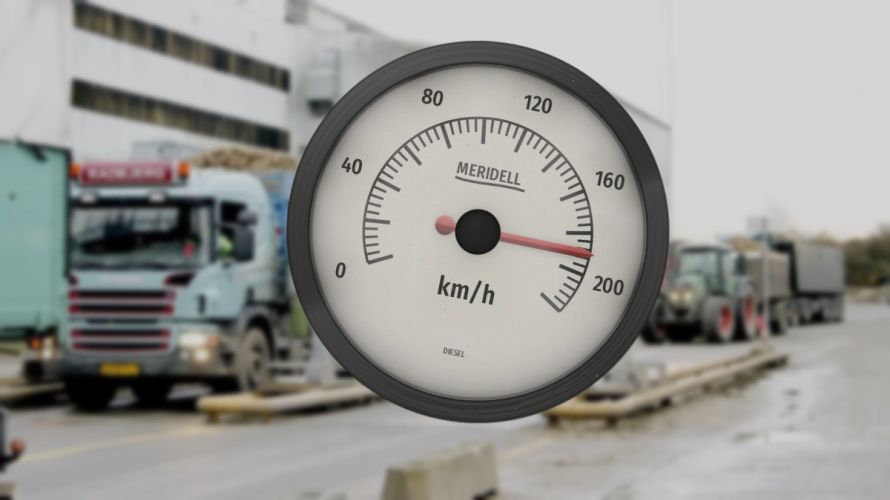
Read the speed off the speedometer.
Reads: 190 km/h
